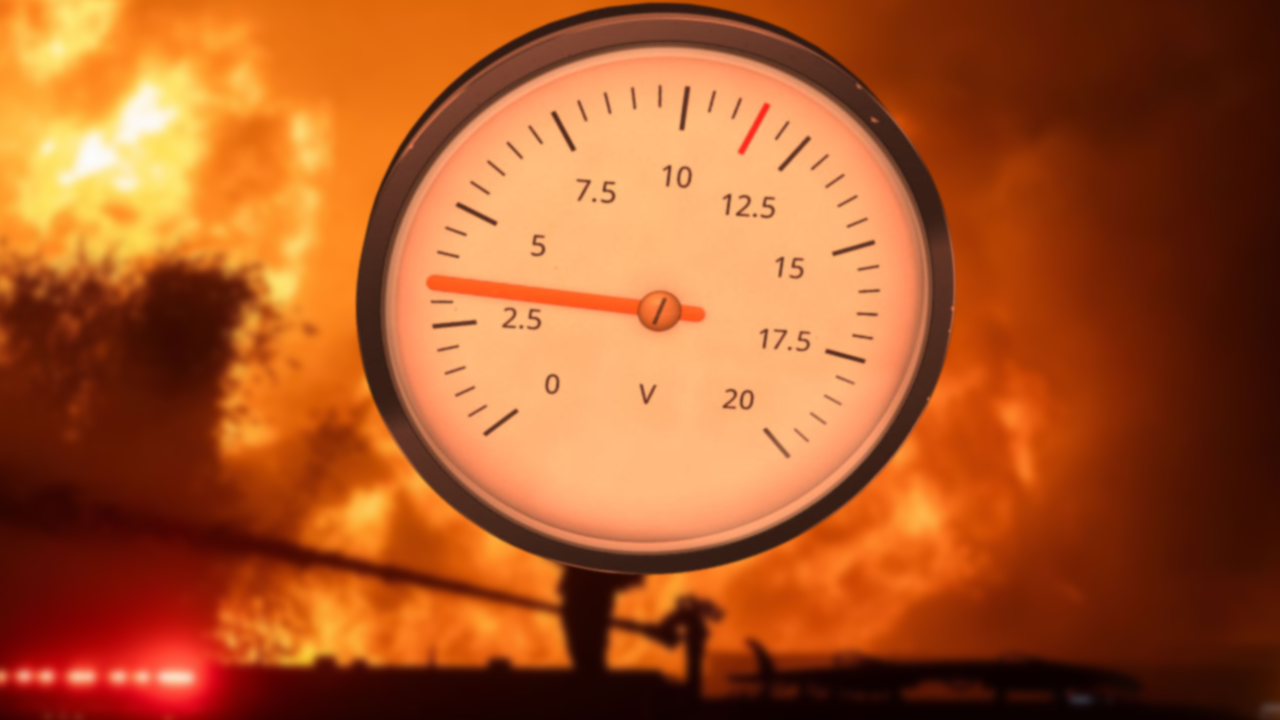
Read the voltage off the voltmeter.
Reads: 3.5 V
